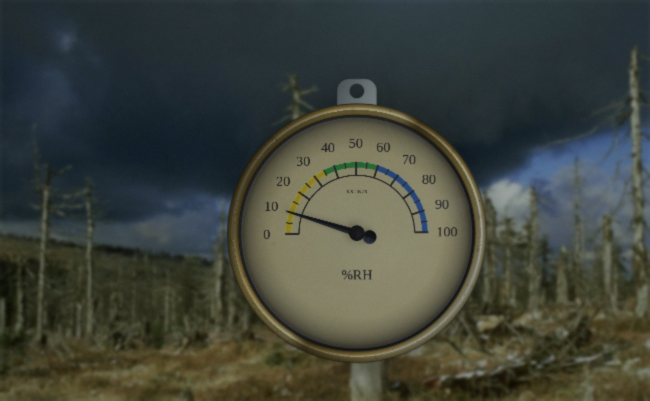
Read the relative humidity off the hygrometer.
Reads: 10 %
